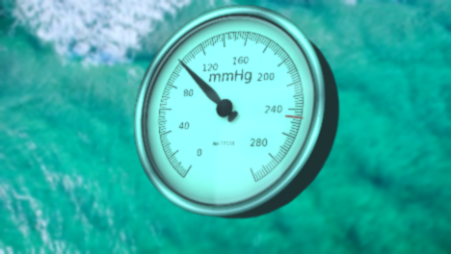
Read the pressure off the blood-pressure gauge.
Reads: 100 mmHg
